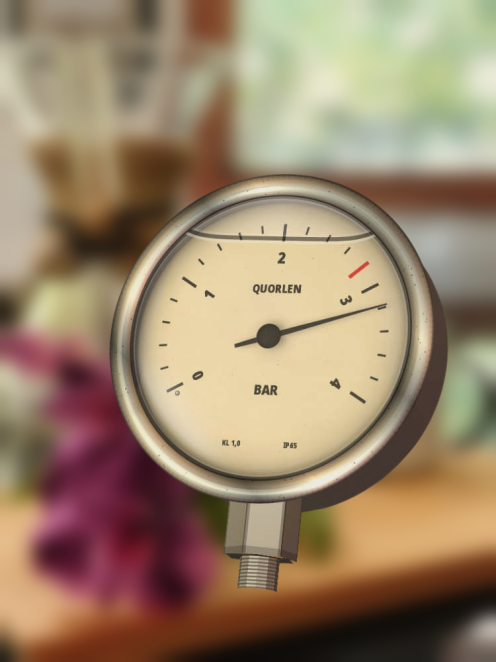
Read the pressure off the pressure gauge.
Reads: 3.2 bar
